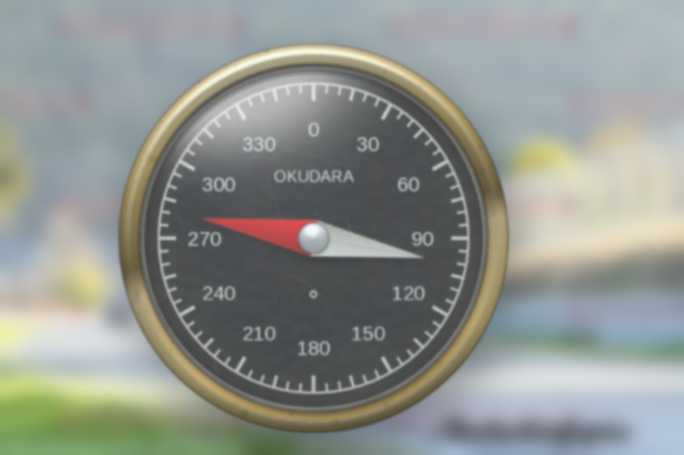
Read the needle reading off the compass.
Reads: 280 °
